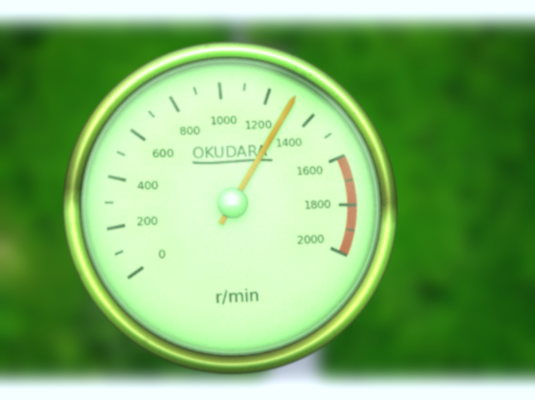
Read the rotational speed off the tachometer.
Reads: 1300 rpm
